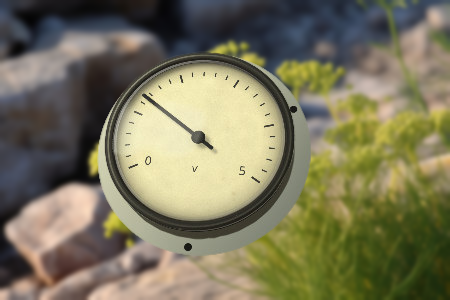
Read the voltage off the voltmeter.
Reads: 1.3 V
